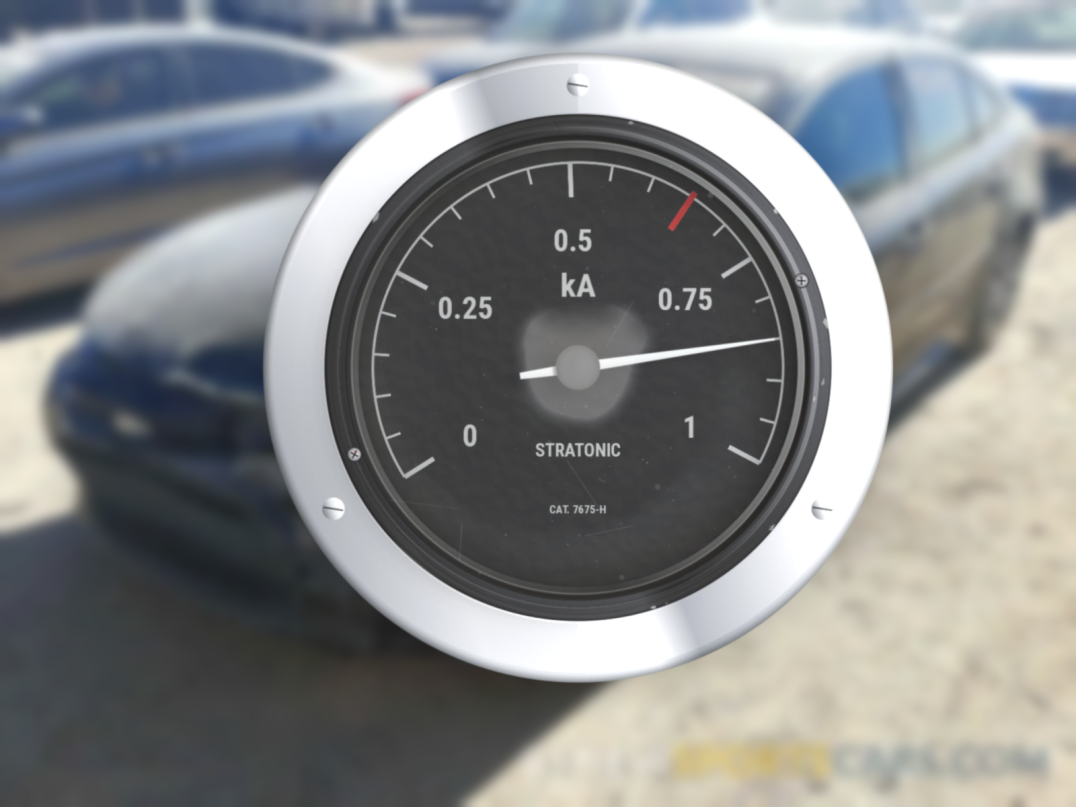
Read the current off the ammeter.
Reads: 0.85 kA
